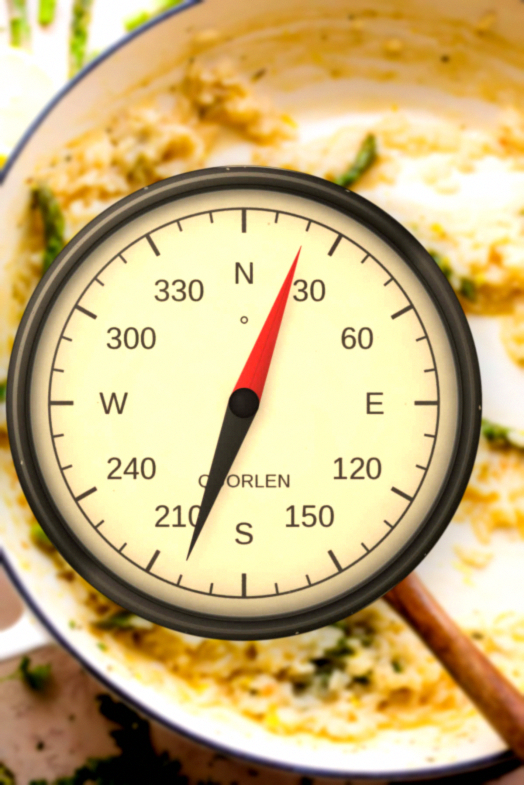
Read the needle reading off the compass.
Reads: 20 °
